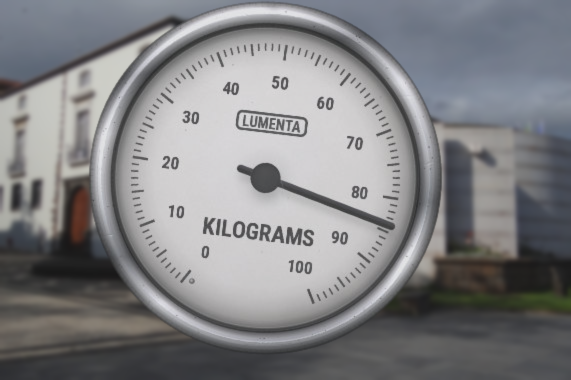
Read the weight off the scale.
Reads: 84 kg
